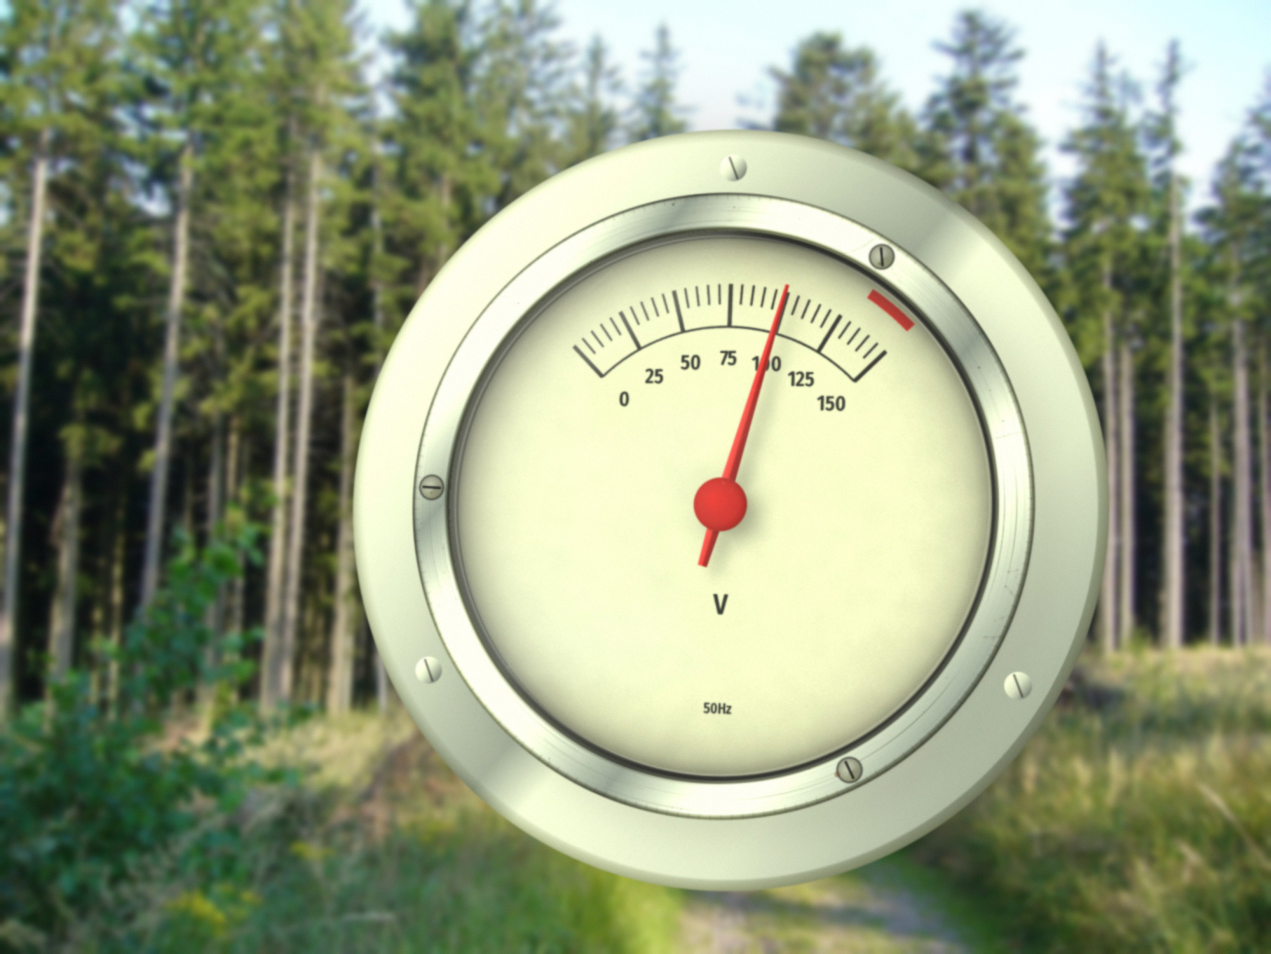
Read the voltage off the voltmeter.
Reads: 100 V
